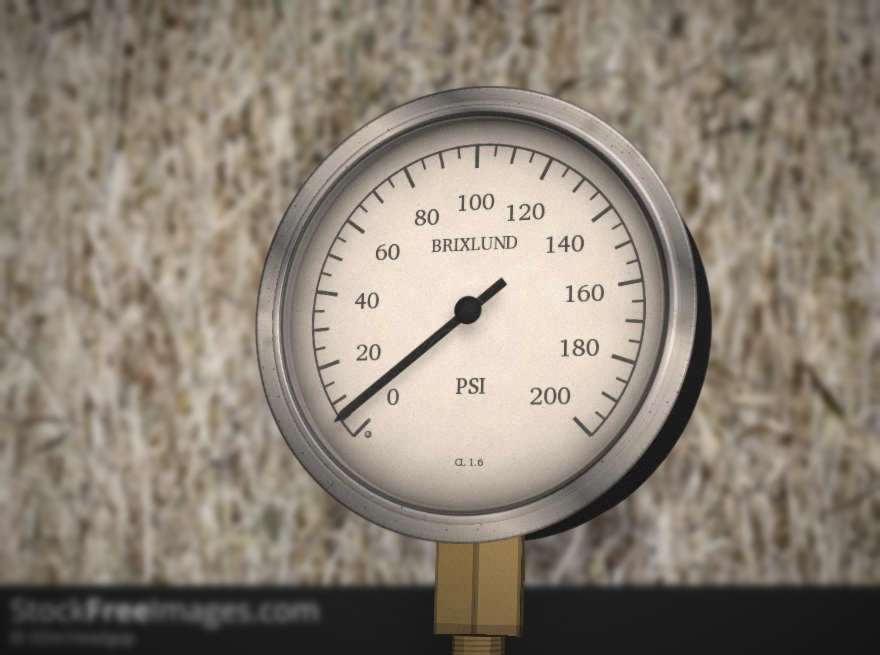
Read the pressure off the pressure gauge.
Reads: 5 psi
